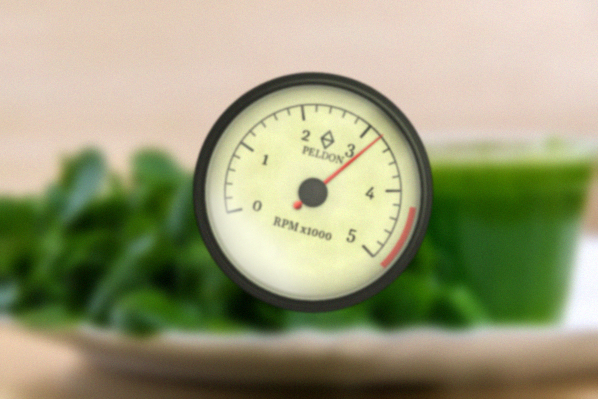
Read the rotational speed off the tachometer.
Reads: 3200 rpm
